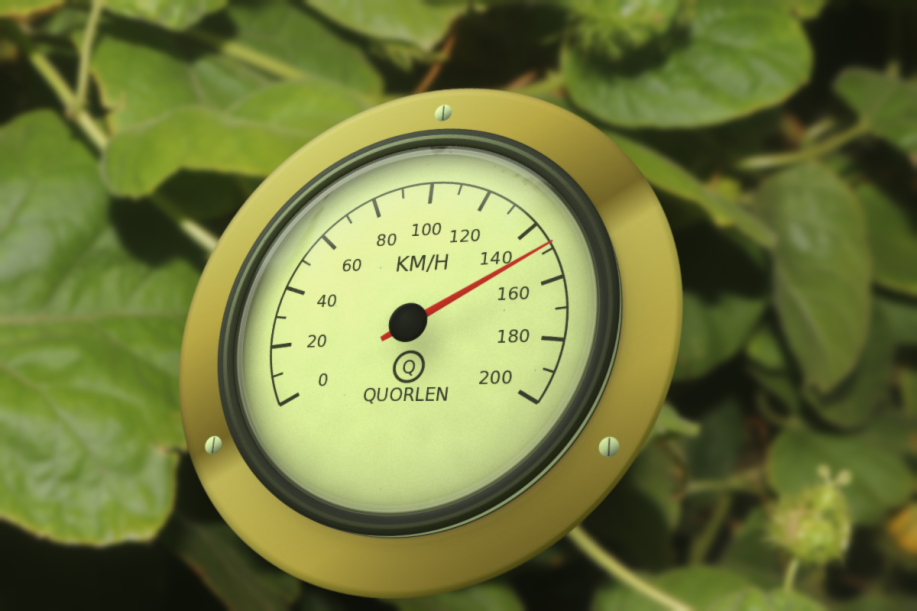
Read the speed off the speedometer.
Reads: 150 km/h
